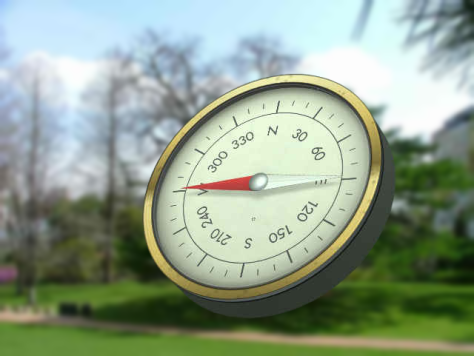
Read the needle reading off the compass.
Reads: 270 °
